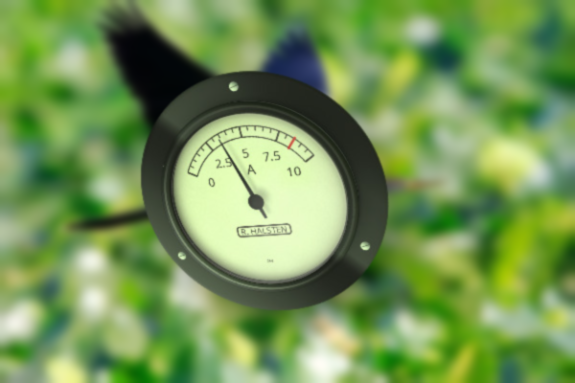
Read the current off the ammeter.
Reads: 3.5 A
